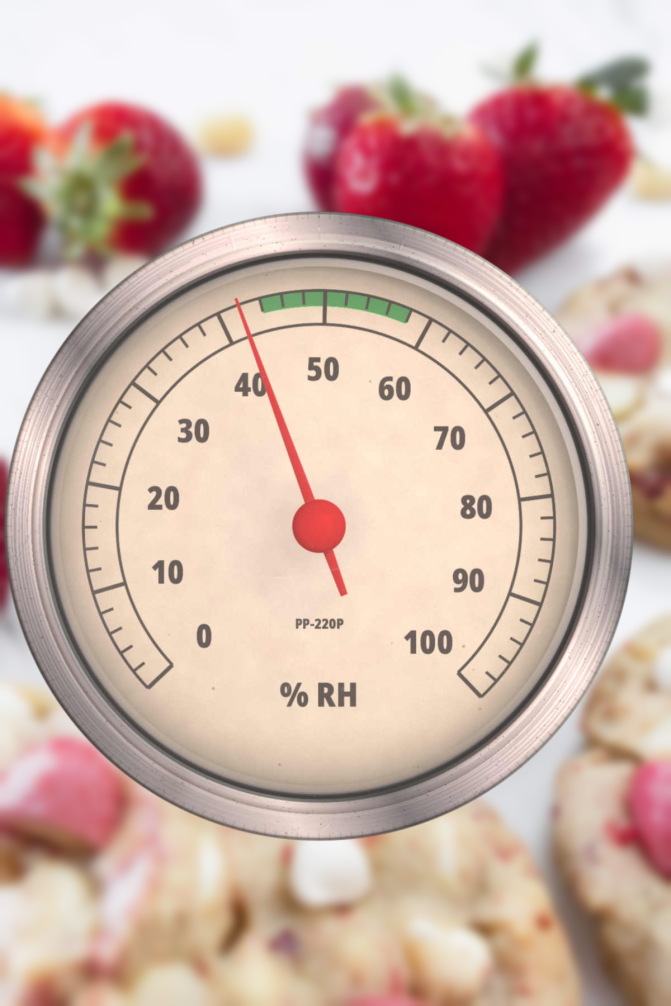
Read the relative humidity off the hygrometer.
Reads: 42 %
